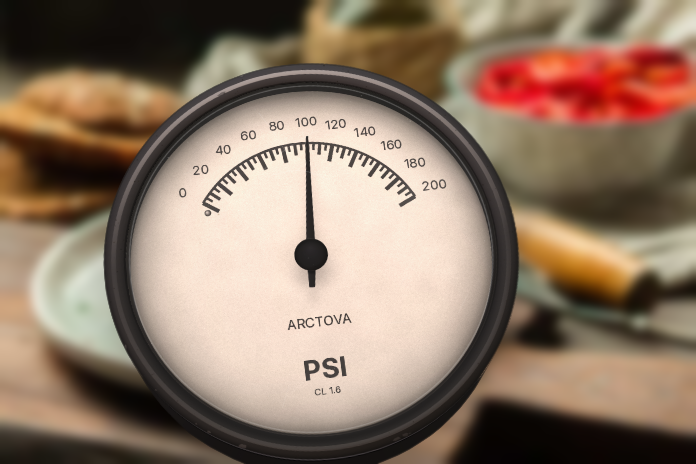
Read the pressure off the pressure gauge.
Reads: 100 psi
